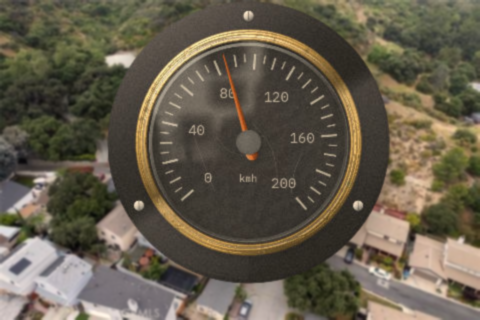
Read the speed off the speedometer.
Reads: 85 km/h
